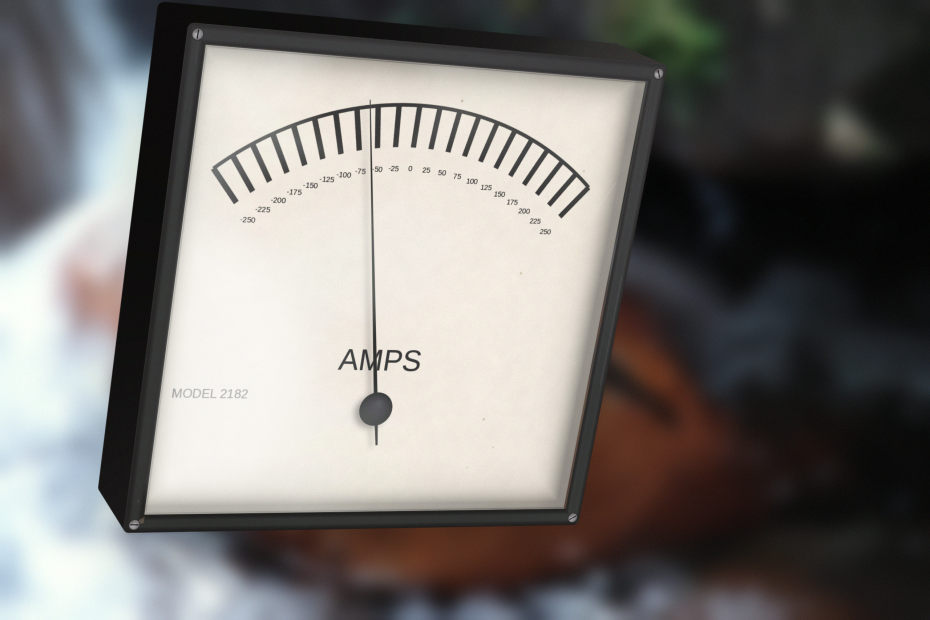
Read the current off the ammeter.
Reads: -62.5 A
